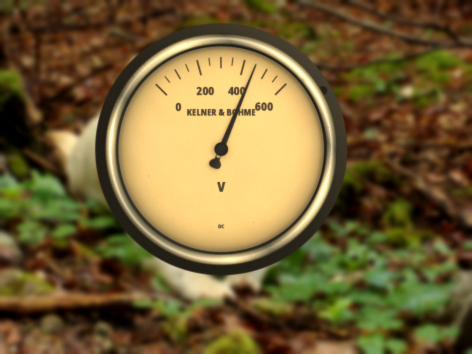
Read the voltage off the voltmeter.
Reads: 450 V
